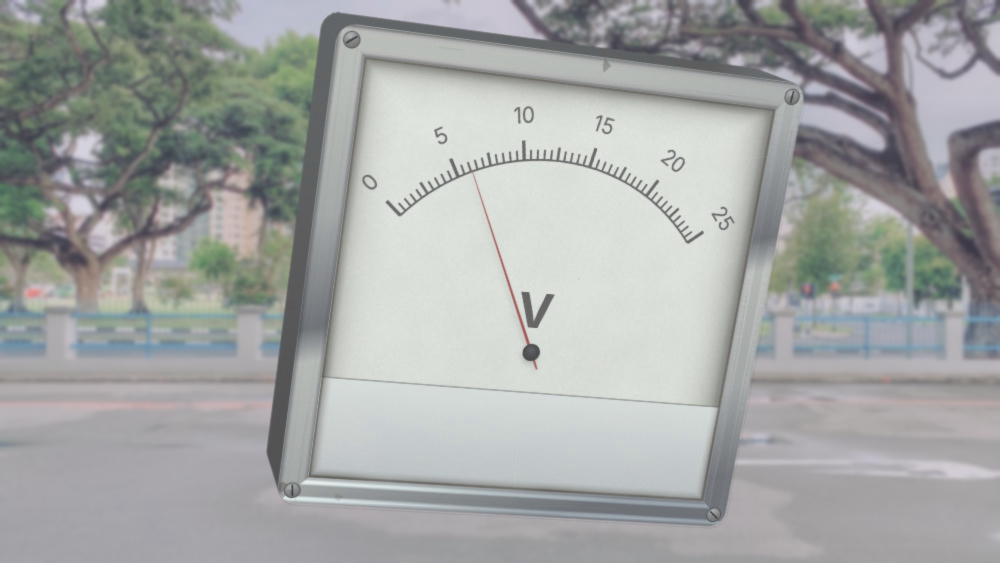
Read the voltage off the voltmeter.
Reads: 6 V
